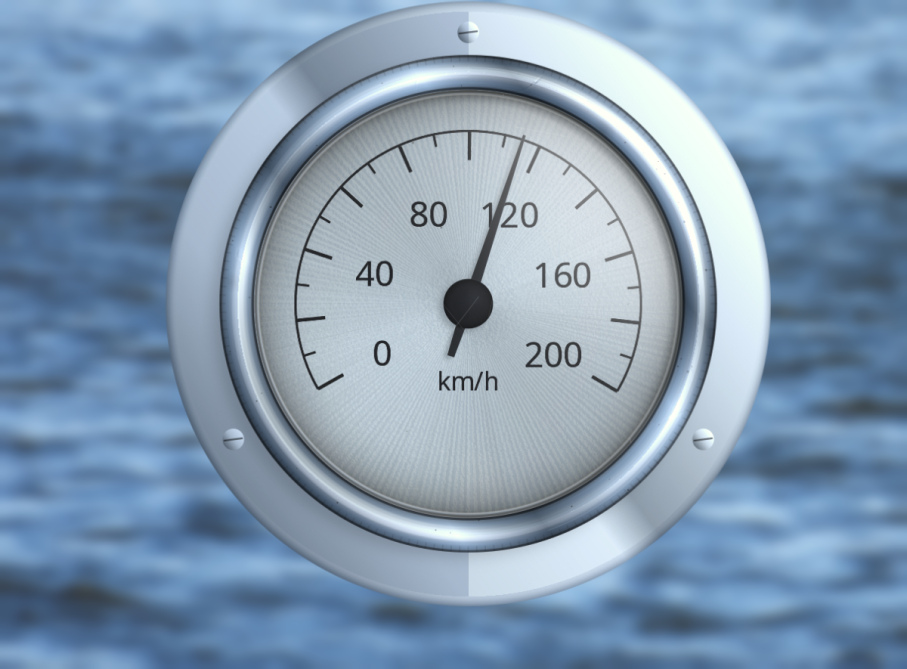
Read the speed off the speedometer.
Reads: 115 km/h
